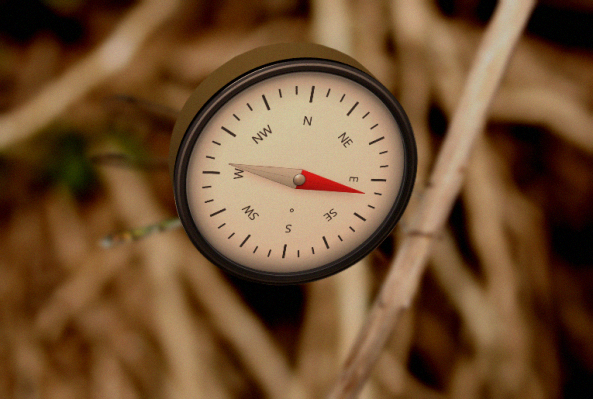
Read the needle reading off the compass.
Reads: 100 °
